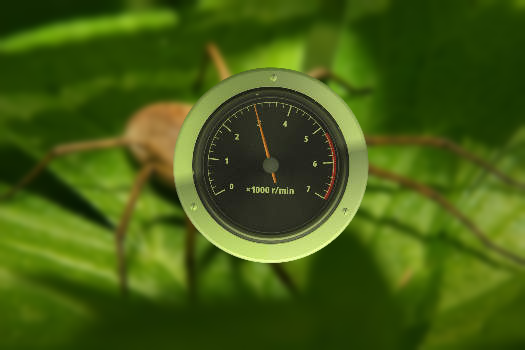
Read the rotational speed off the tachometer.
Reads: 3000 rpm
